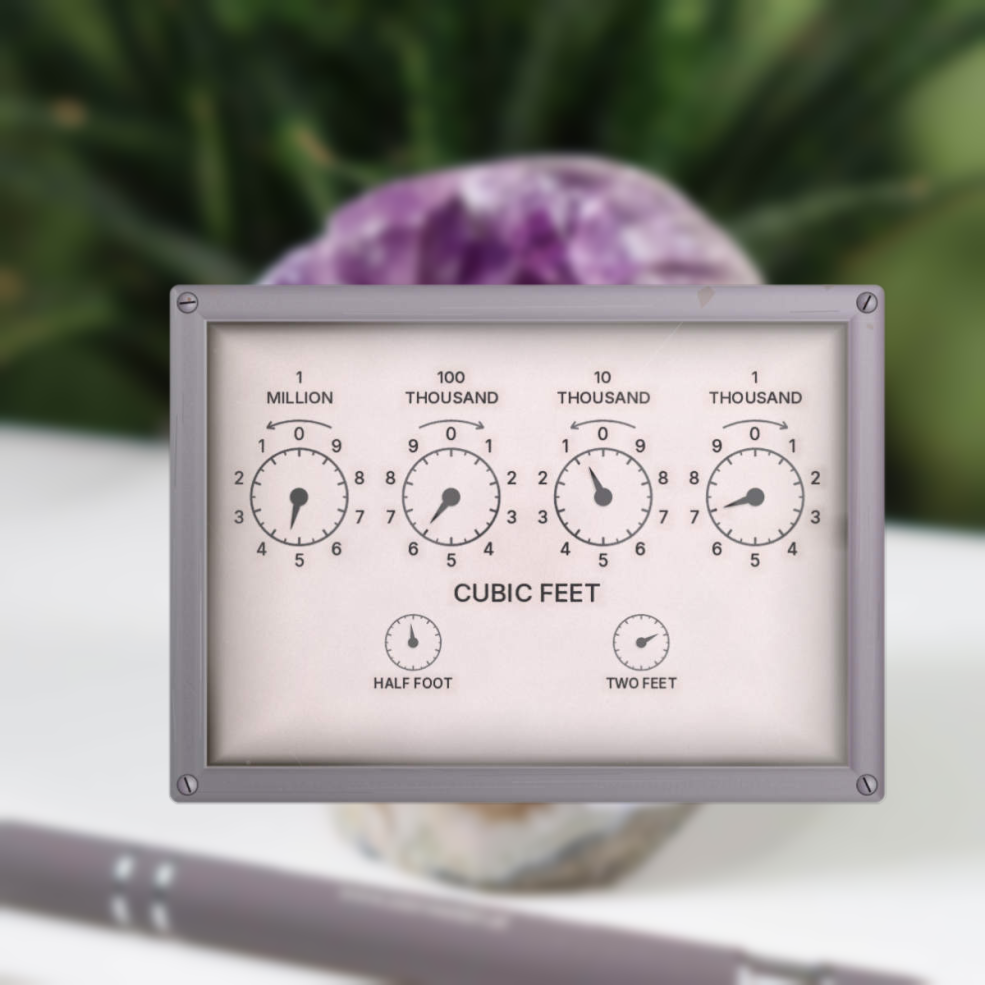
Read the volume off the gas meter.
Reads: 460700 ft³
